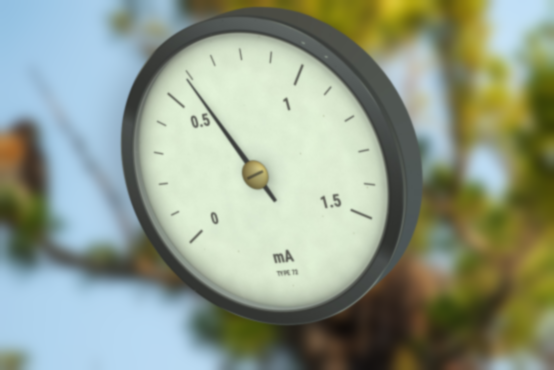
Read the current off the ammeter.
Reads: 0.6 mA
